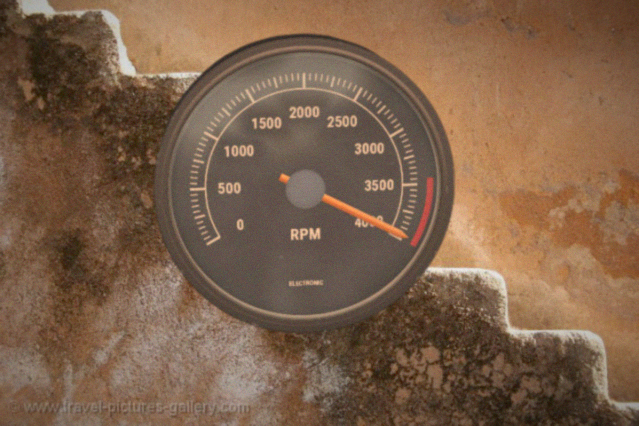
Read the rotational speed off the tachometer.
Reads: 3950 rpm
